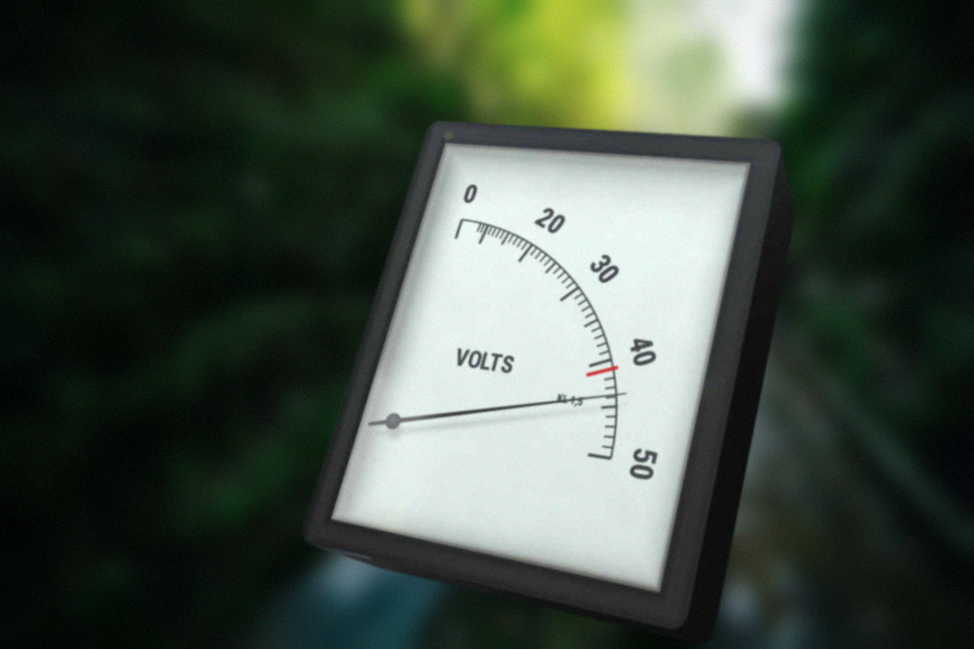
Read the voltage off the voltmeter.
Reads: 44 V
